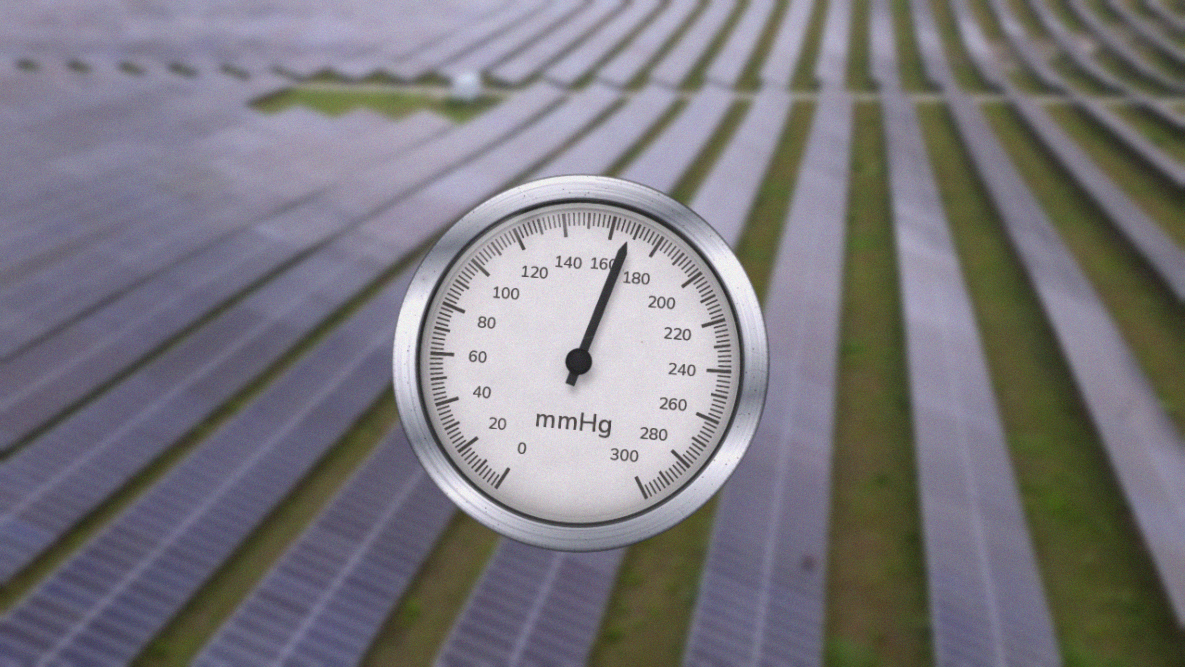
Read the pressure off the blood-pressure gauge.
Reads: 168 mmHg
